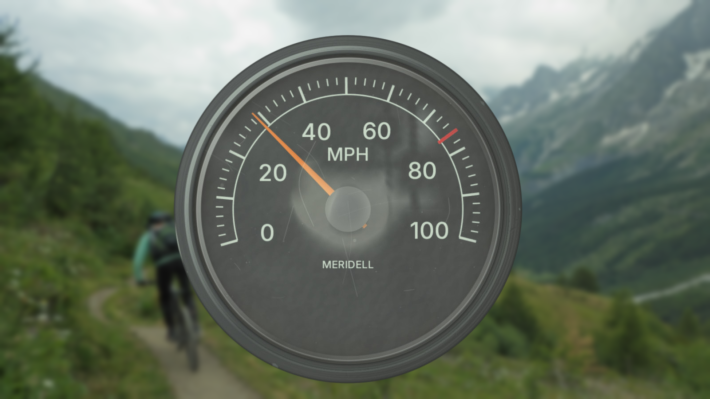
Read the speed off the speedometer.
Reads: 29 mph
